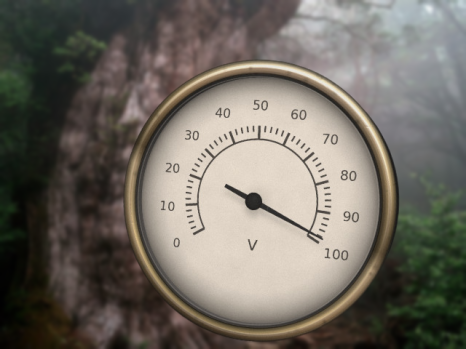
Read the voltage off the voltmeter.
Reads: 98 V
